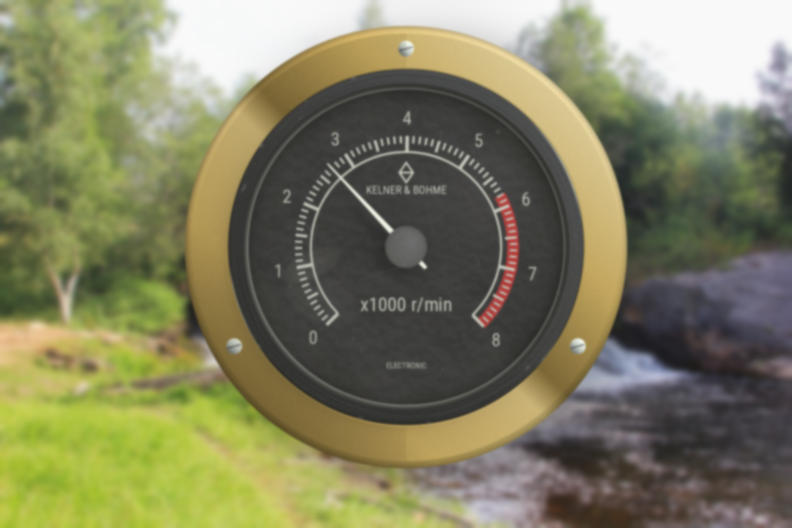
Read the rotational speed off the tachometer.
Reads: 2700 rpm
